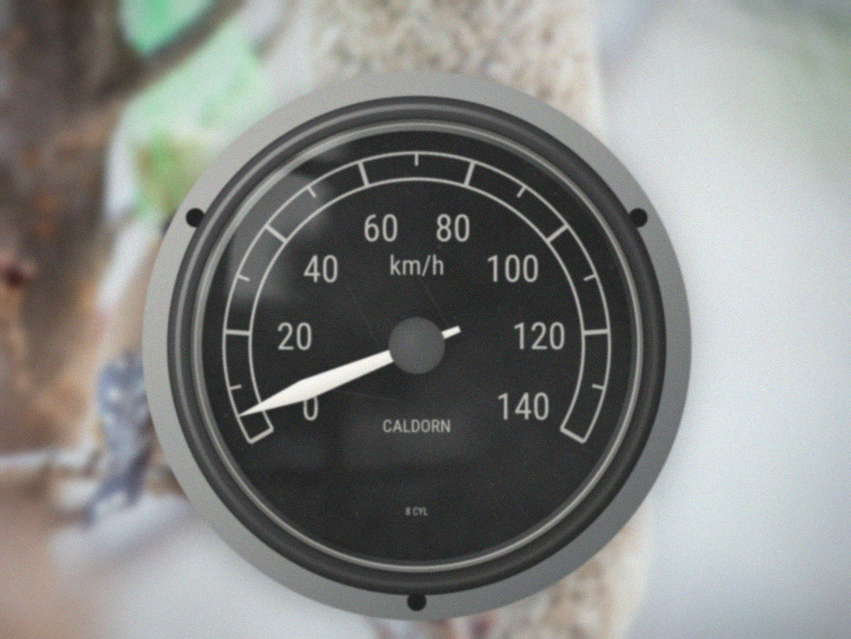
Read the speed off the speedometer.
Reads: 5 km/h
